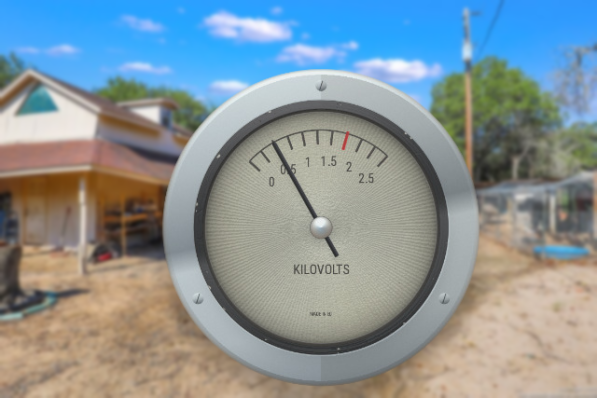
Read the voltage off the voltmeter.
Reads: 0.5 kV
